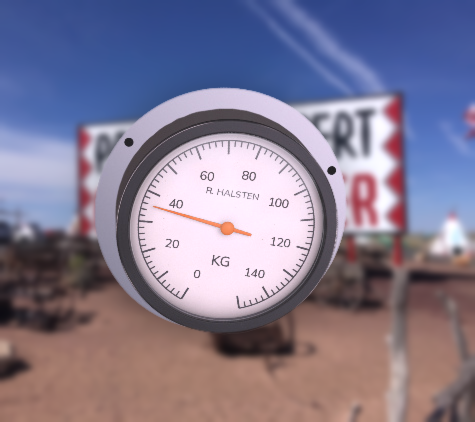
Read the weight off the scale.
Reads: 36 kg
